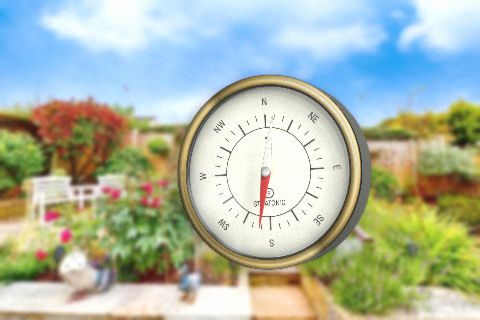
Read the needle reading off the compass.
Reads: 190 °
